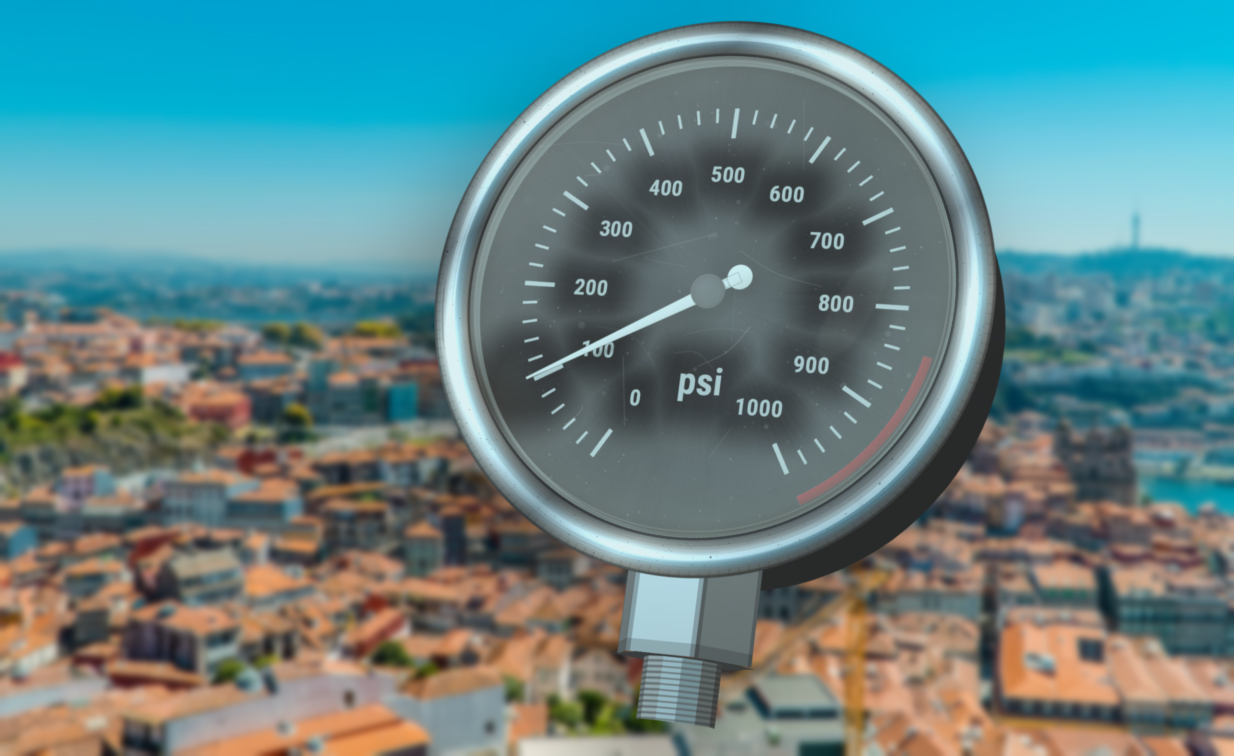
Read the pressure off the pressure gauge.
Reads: 100 psi
